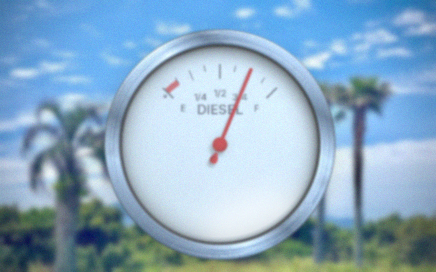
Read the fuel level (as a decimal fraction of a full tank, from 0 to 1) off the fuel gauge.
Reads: 0.75
